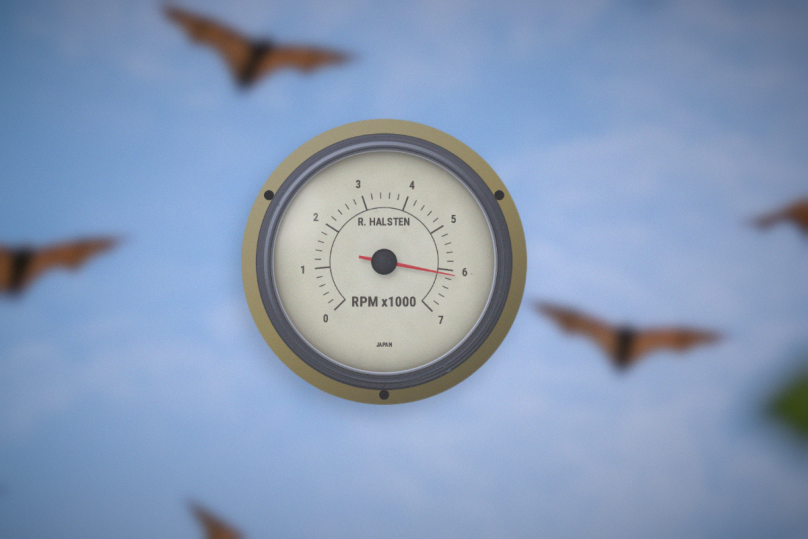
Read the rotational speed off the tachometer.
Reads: 6100 rpm
